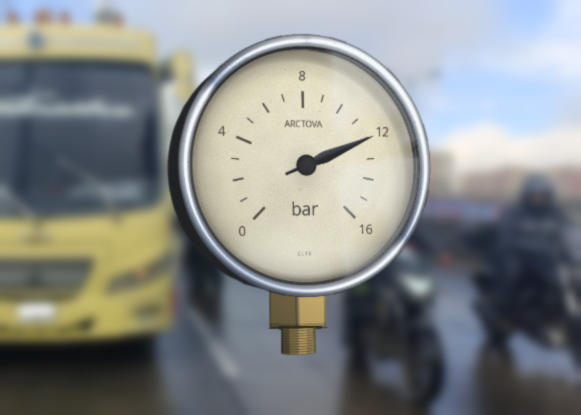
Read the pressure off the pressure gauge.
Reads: 12 bar
